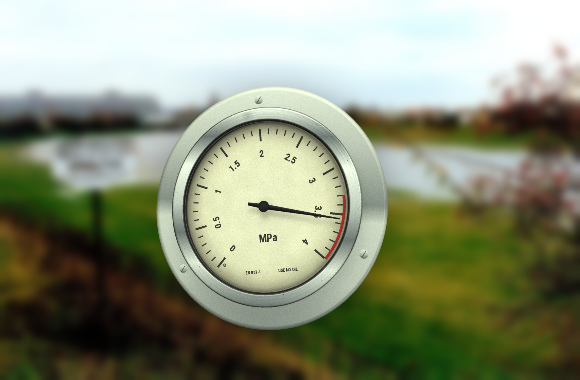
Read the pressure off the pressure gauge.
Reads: 3.55 MPa
